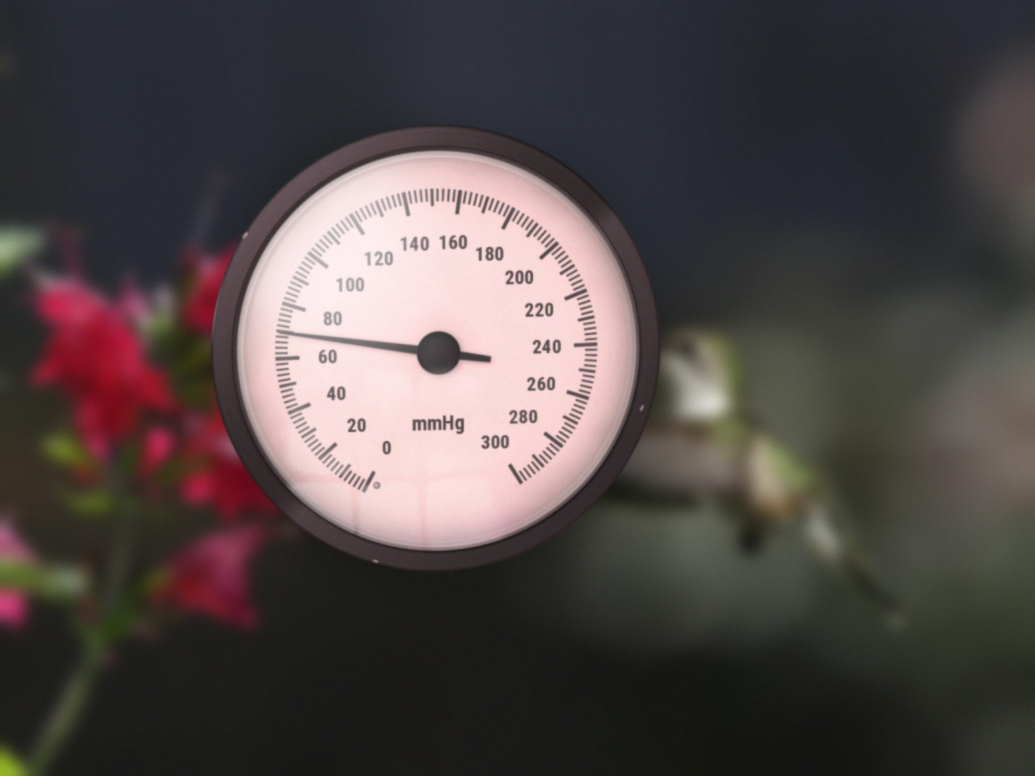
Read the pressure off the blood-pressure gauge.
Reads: 70 mmHg
